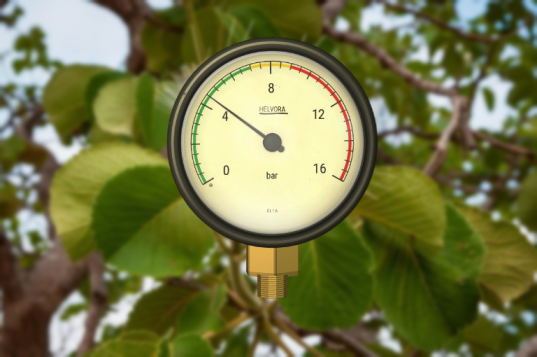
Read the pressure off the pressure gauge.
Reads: 4.5 bar
